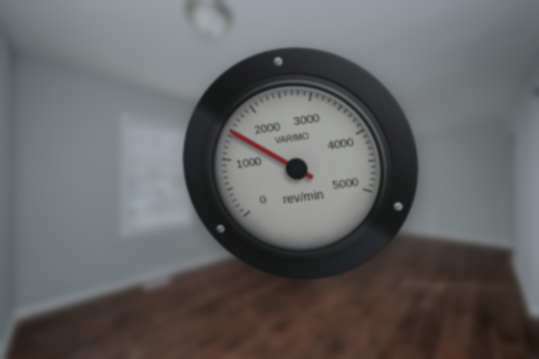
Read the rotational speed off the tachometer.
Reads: 1500 rpm
